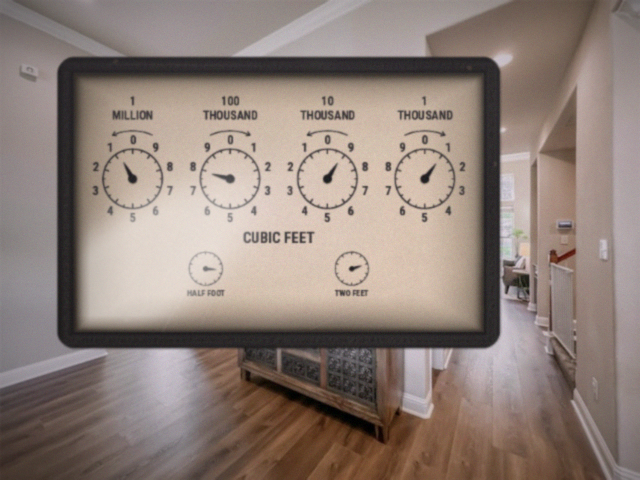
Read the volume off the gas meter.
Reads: 79100 ft³
